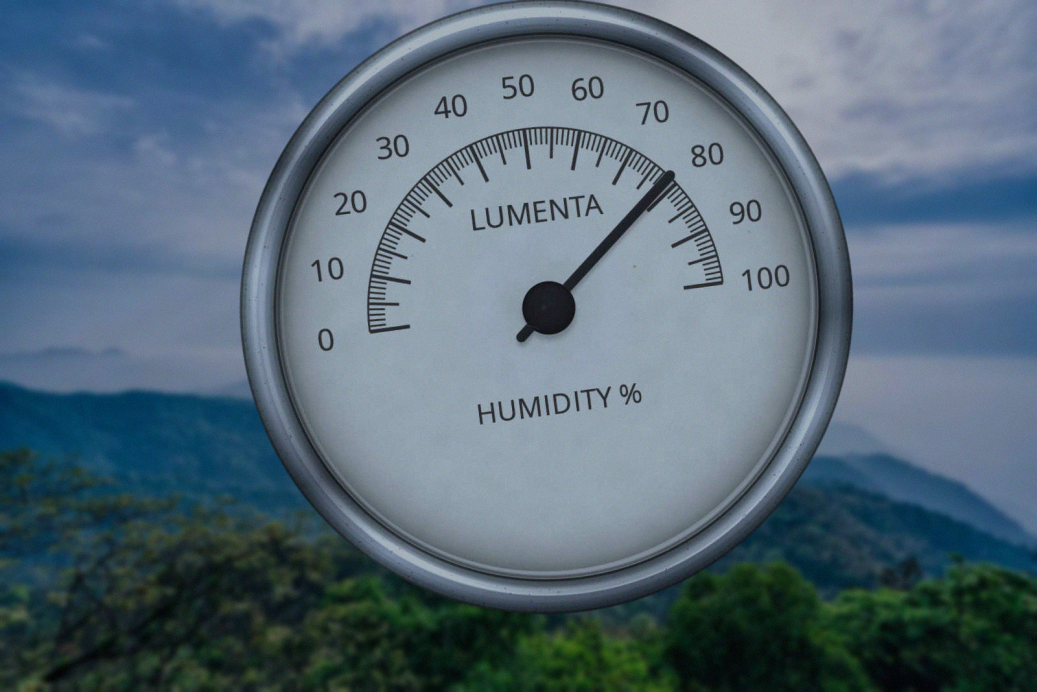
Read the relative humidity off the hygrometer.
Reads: 78 %
